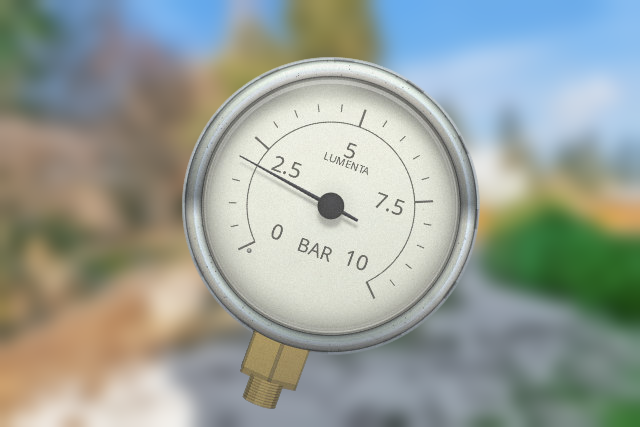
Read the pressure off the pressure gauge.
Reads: 2 bar
